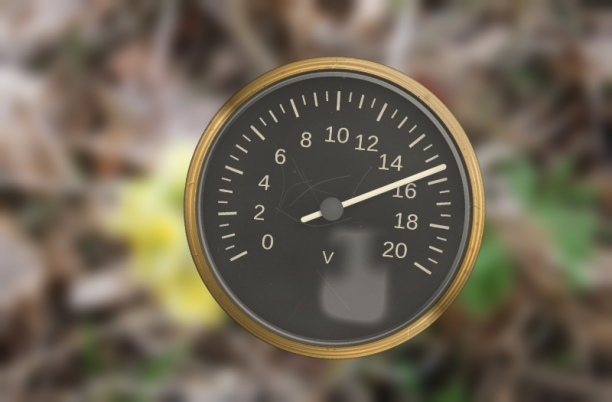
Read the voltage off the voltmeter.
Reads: 15.5 V
